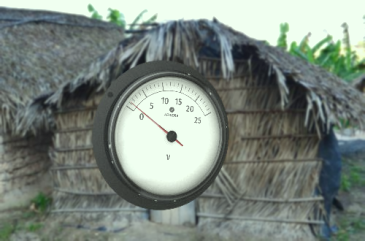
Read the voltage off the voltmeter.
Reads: 1 V
